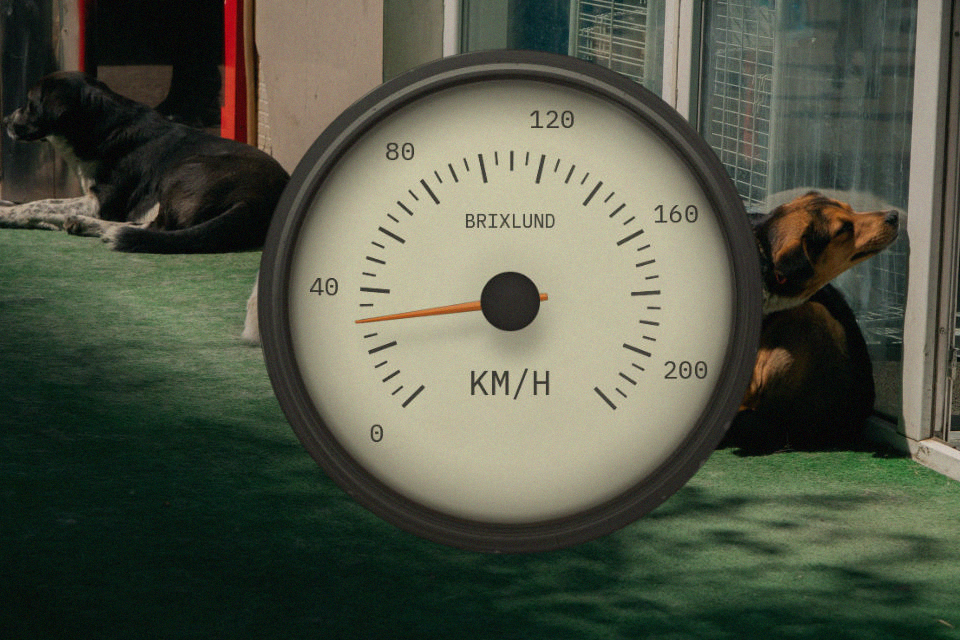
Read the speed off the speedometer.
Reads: 30 km/h
